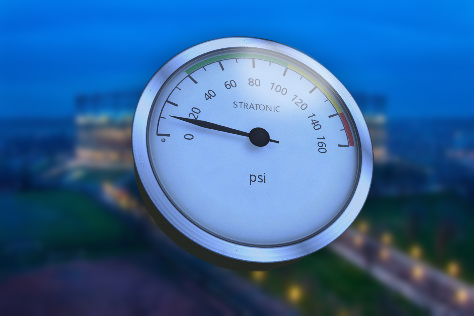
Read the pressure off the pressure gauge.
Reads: 10 psi
